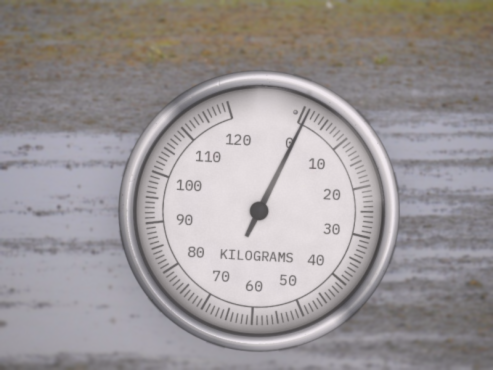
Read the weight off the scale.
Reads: 1 kg
